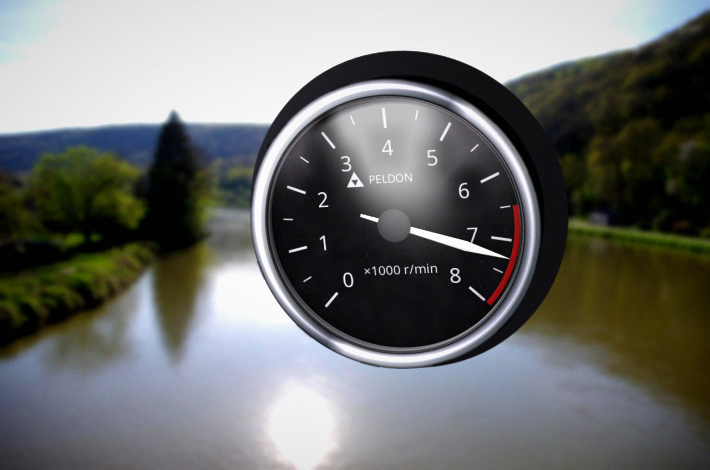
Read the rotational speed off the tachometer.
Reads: 7250 rpm
